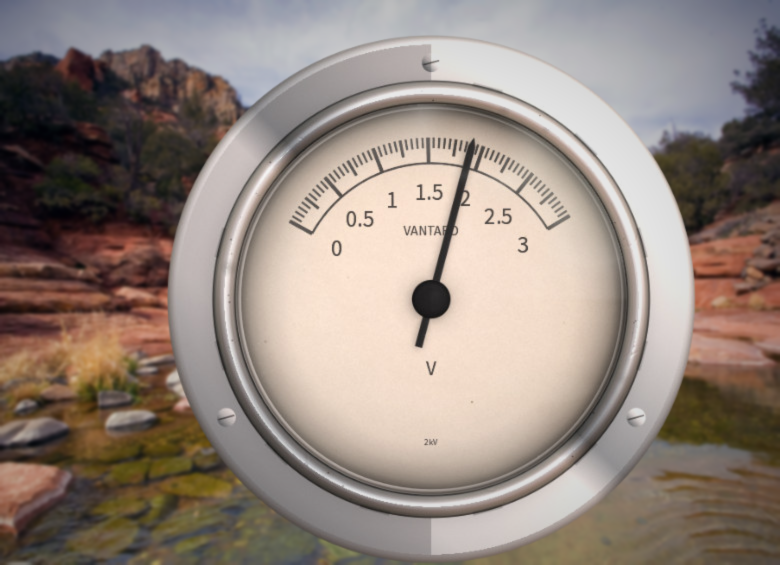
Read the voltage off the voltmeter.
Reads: 1.9 V
